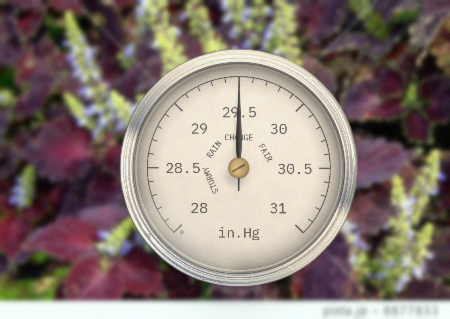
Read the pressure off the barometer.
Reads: 29.5 inHg
